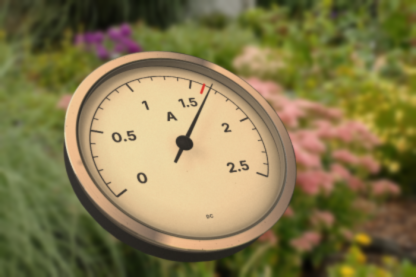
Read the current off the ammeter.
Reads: 1.65 A
